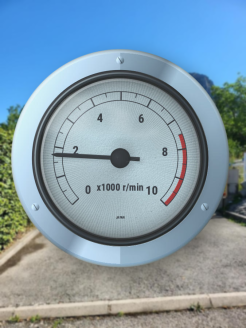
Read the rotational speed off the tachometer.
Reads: 1750 rpm
